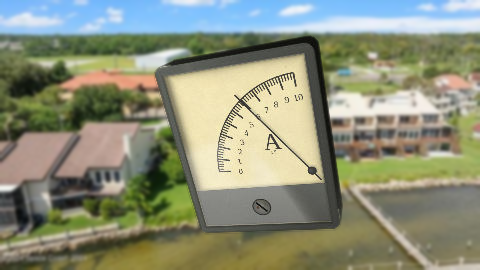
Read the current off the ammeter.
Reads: 6 A
